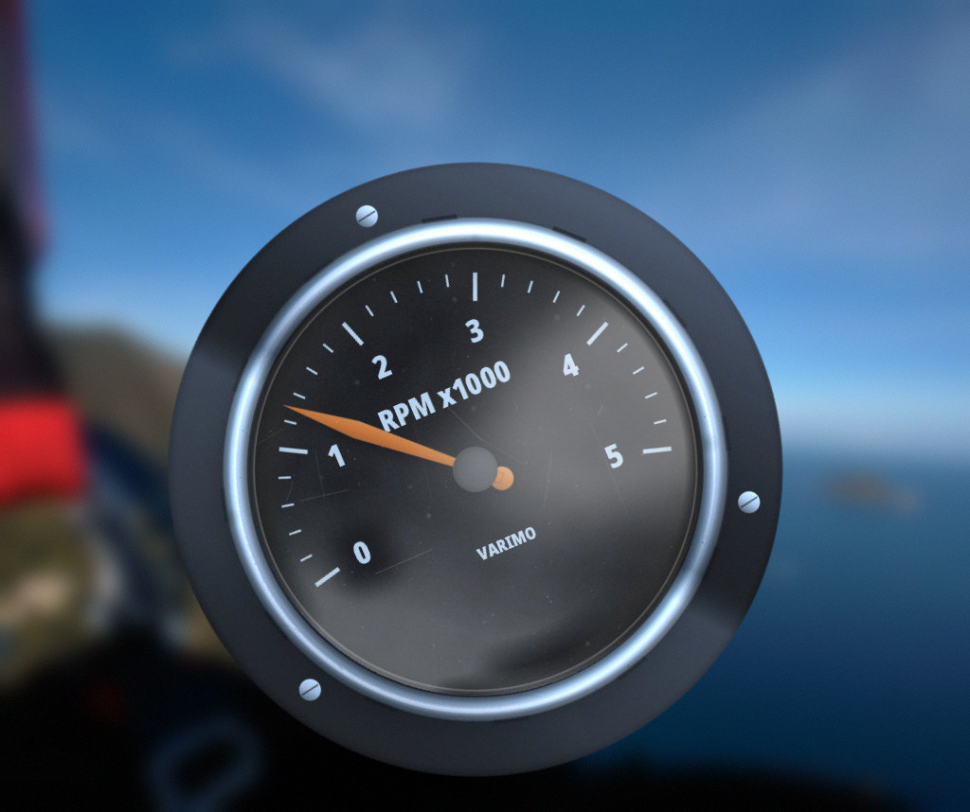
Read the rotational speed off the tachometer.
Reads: 1300 rpm
